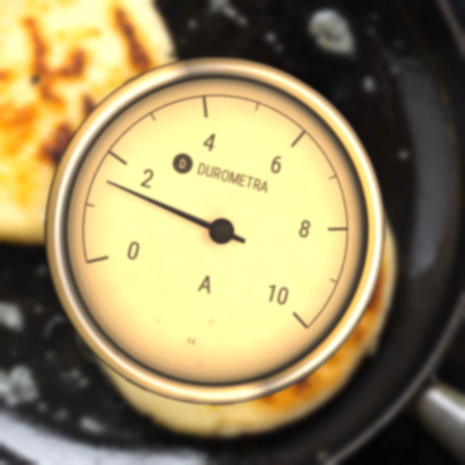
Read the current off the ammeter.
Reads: 1.5 A
